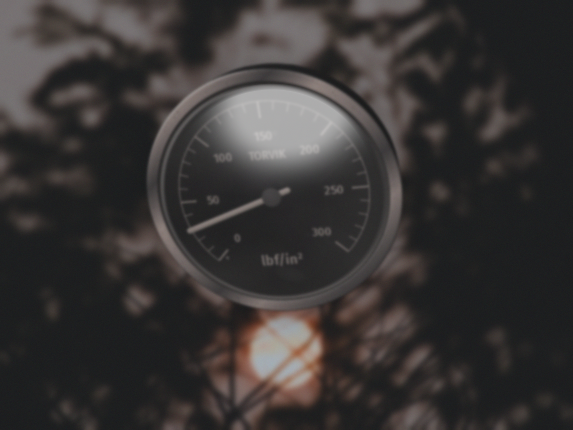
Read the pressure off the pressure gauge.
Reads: 30 psi
